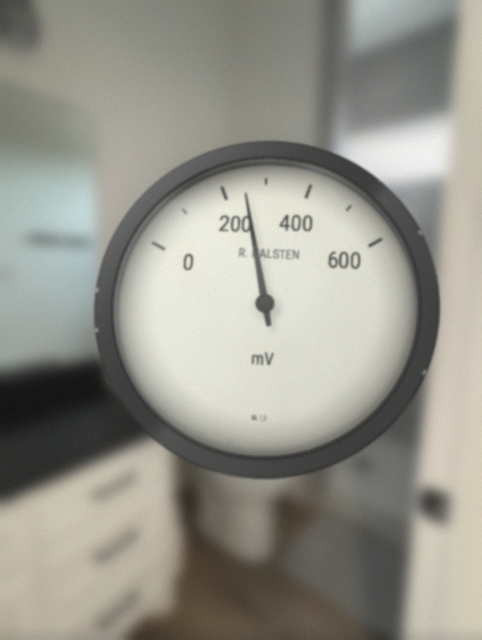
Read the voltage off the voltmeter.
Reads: 250 mV
